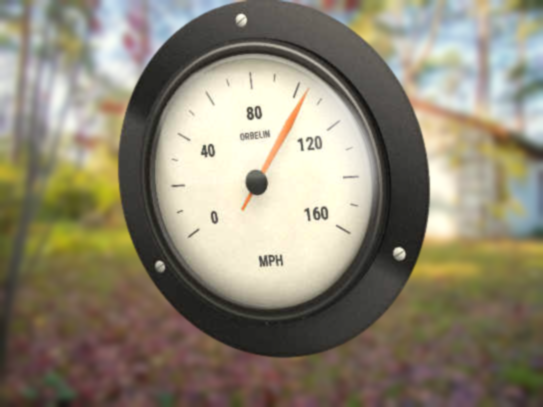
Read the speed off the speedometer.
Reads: 105 mph
